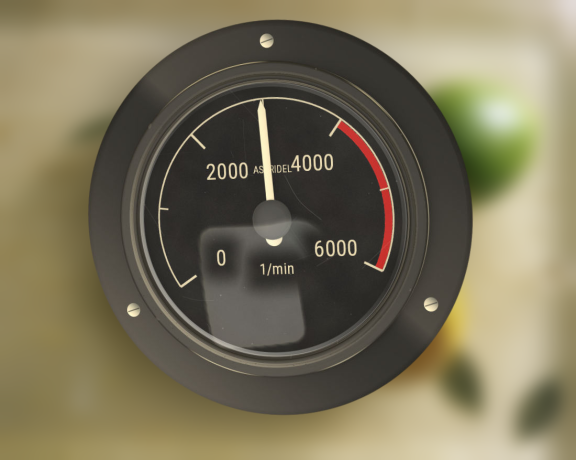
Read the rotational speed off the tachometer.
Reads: 3000 rpm
